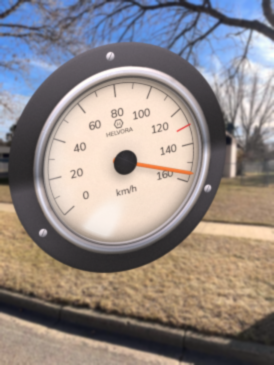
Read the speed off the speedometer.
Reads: 155 km/h
